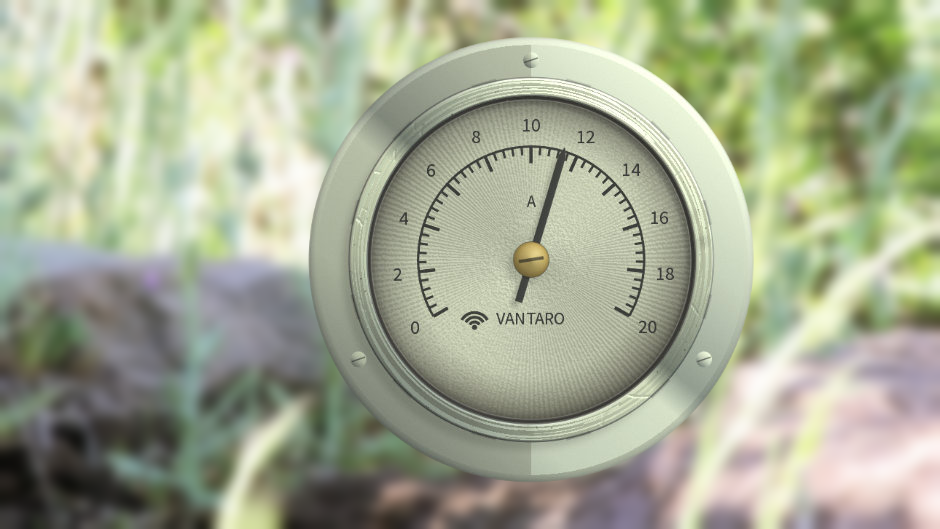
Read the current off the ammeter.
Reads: 11.4 A
